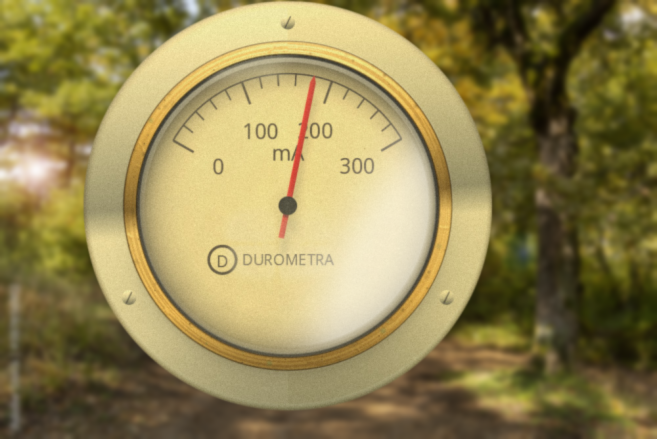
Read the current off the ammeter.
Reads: 180 mA
